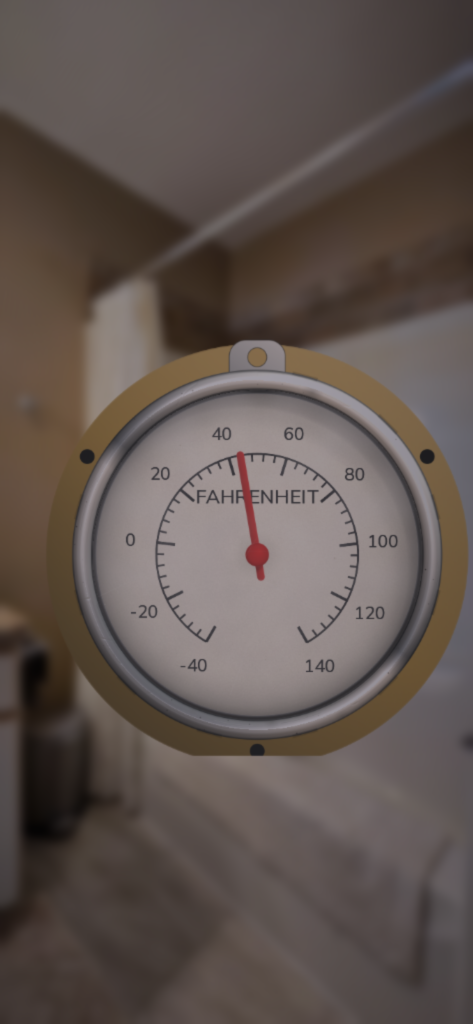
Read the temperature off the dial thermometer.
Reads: 44 °F
